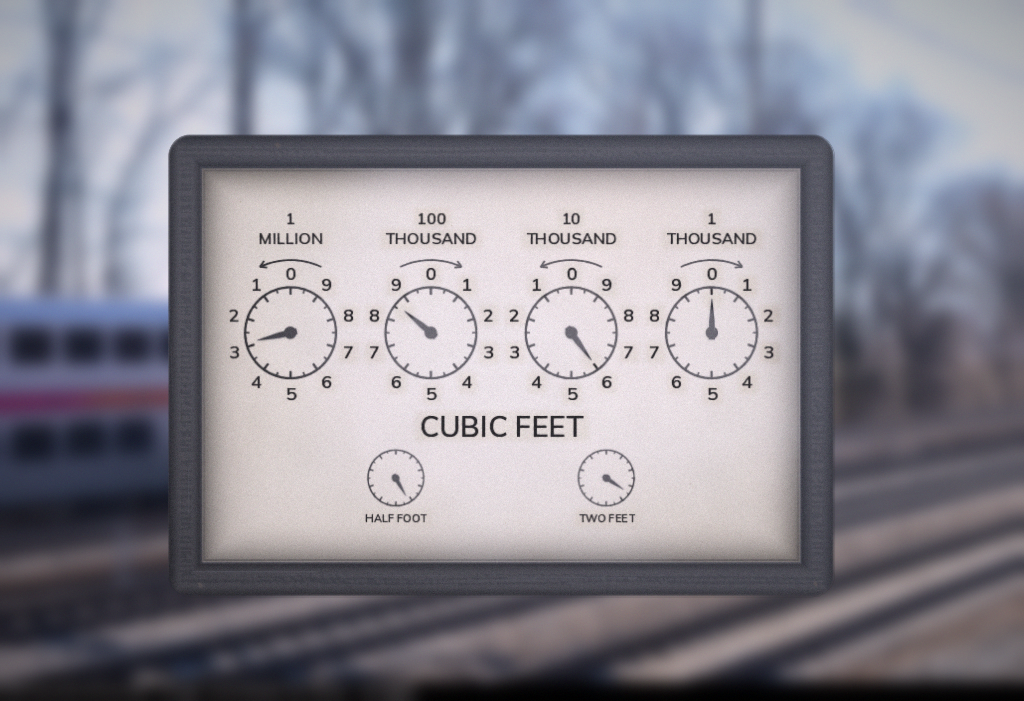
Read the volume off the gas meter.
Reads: 286000 ft³
